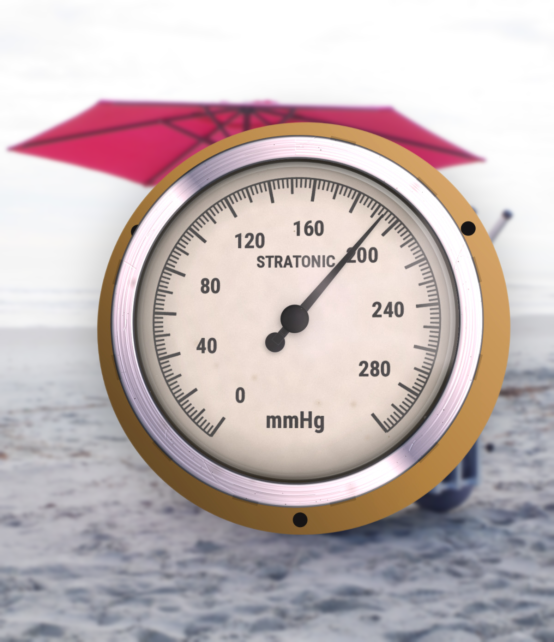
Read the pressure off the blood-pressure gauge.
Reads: 194 mmHg
